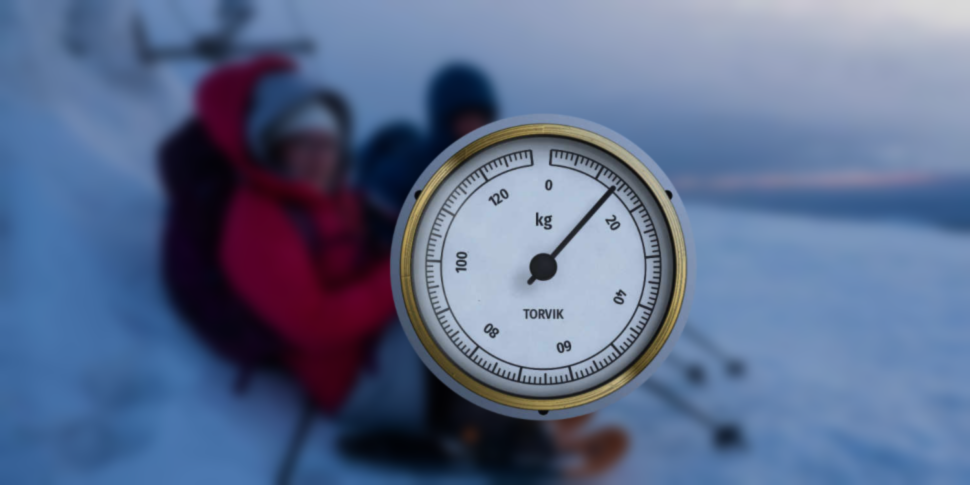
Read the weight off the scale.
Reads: 14 kg
